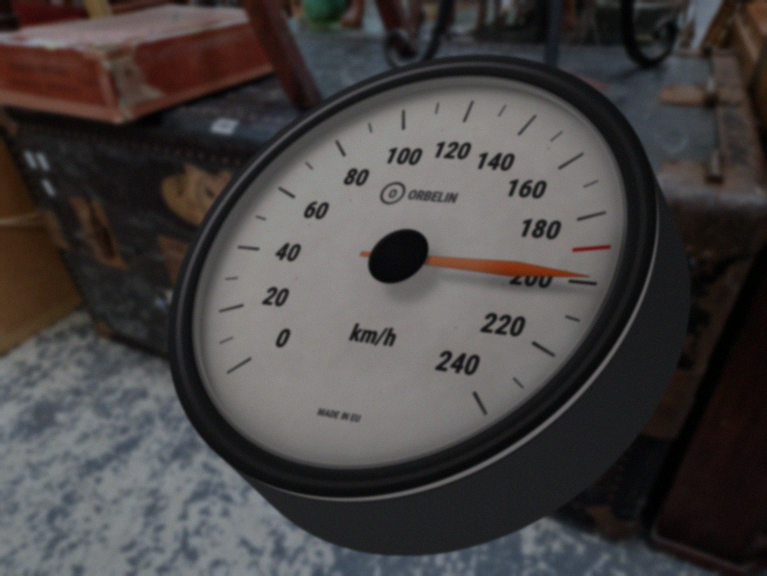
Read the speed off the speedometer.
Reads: 200 km/h
